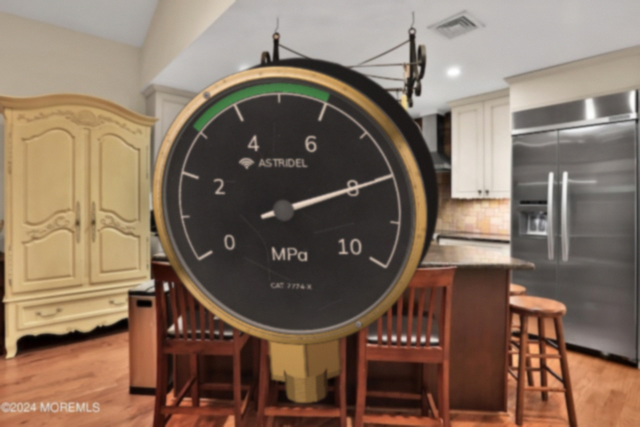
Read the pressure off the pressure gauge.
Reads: 8 MPa
